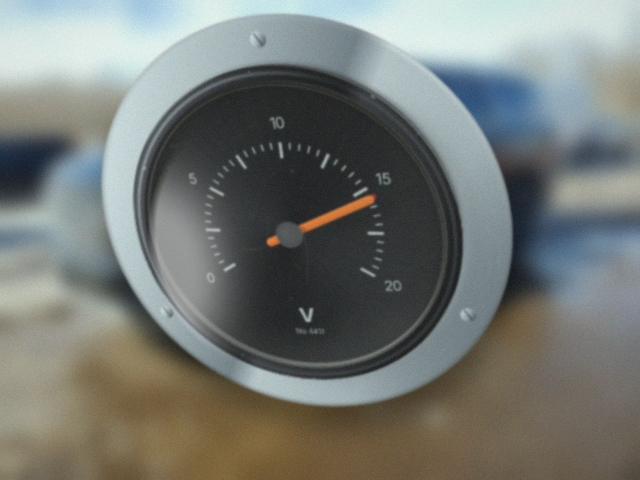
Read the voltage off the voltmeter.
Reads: 15.5 V
